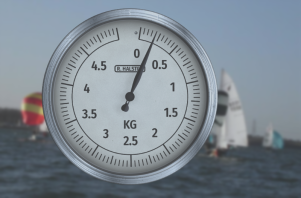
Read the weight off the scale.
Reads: 0.2 kg
